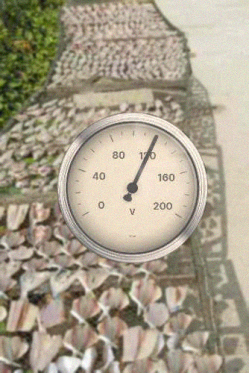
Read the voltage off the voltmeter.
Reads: 120 V
